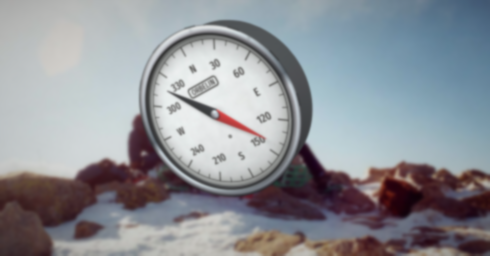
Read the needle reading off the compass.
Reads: 140 °
